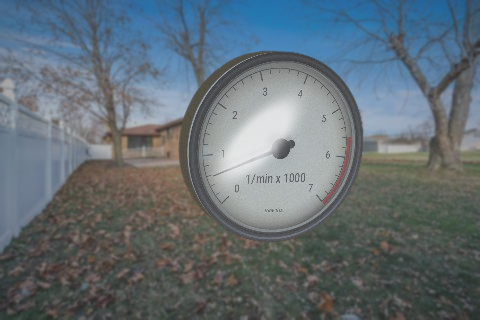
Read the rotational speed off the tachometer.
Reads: 600 rpm
